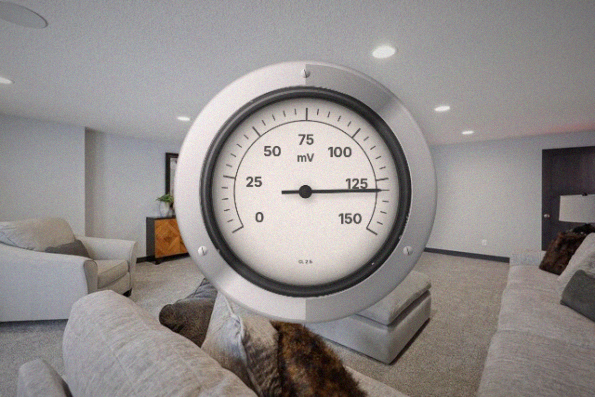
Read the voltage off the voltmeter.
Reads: 130 mV
